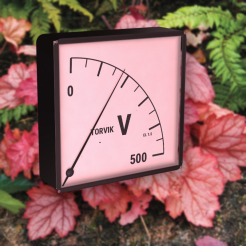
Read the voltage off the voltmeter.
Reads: 175 V
